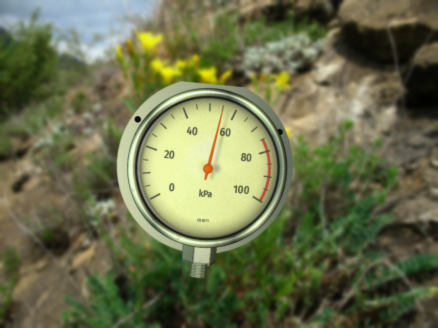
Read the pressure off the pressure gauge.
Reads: 55 kPa
